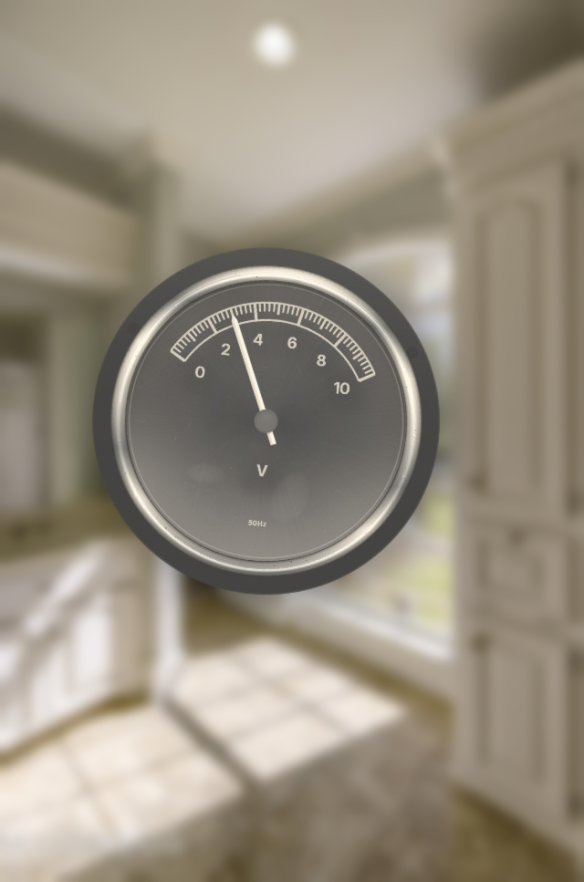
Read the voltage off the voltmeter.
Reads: 3 V
